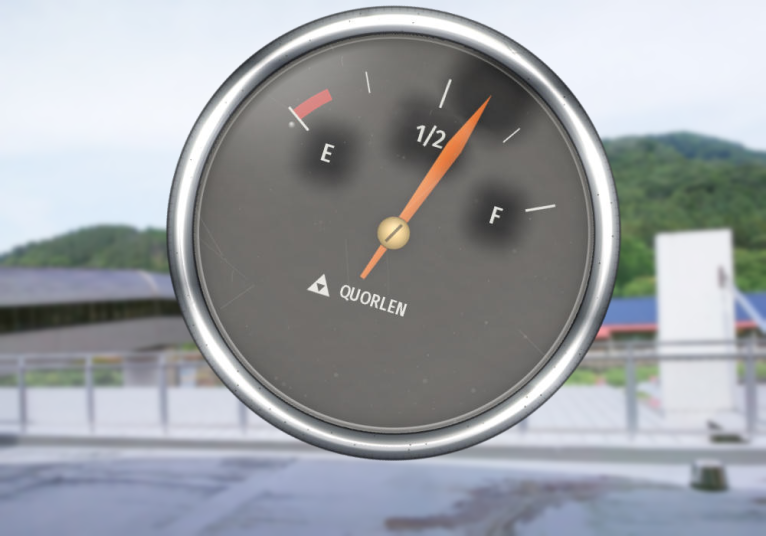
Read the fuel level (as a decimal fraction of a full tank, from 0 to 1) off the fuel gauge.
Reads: 0.625
